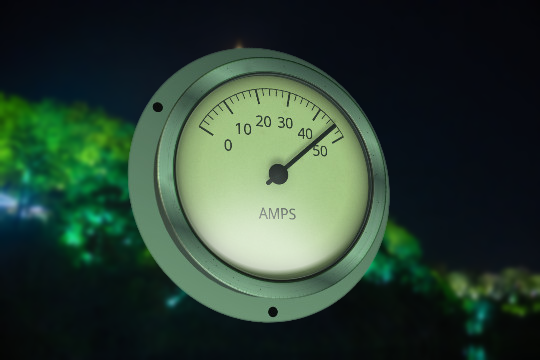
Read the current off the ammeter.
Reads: 46 A
